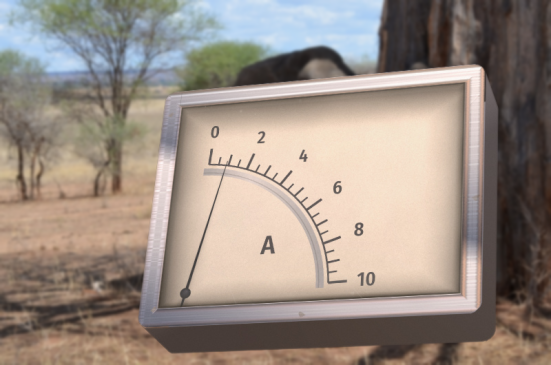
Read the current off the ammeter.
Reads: 1 A
